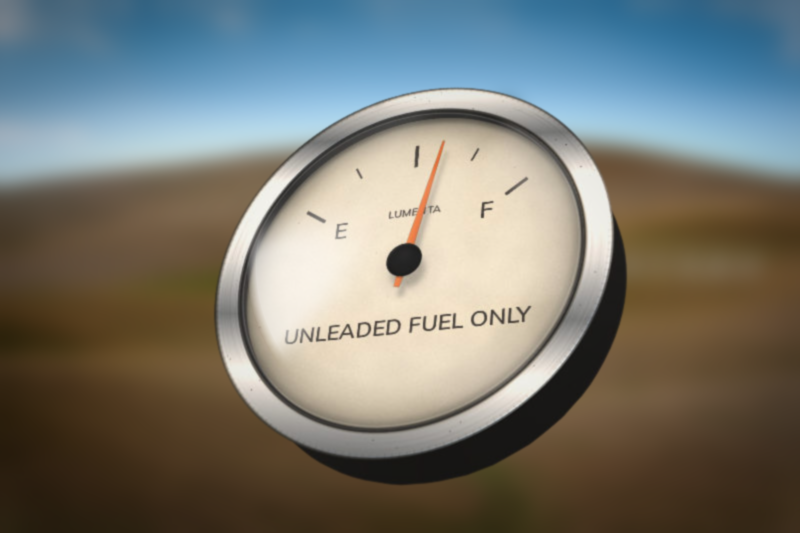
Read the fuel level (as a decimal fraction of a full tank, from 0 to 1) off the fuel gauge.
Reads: 0.625
